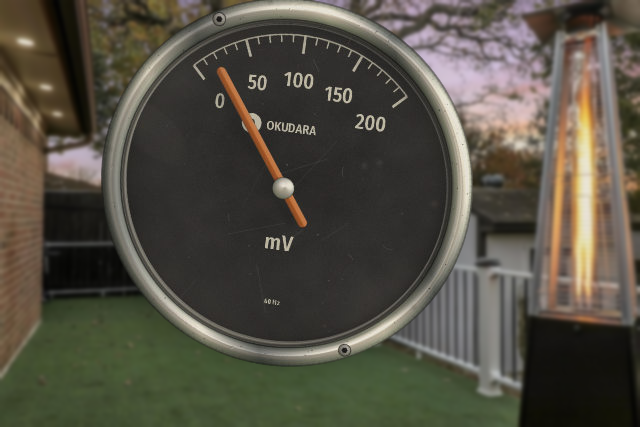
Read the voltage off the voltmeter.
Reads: 20 mV
